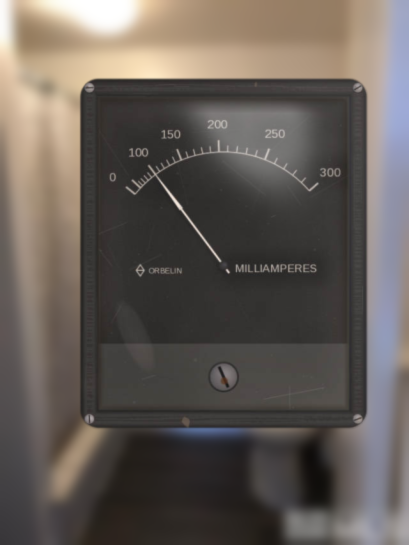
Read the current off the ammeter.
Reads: 100 mA
